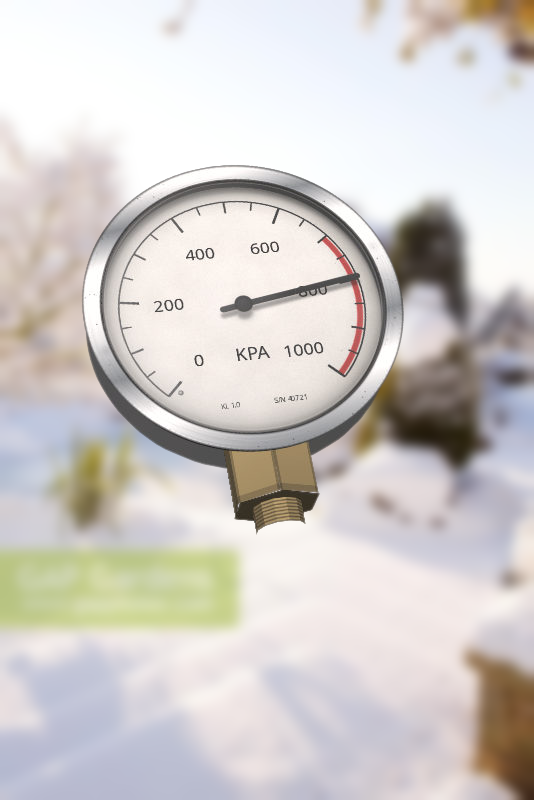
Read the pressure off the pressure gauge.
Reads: 800 kPa
